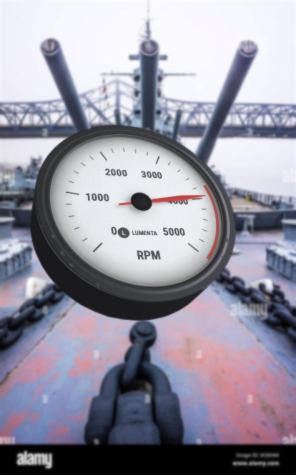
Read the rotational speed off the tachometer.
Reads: 4000 rpm
